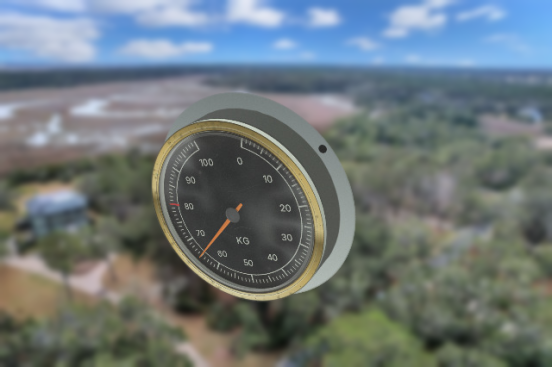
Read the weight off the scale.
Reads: 65 kg
